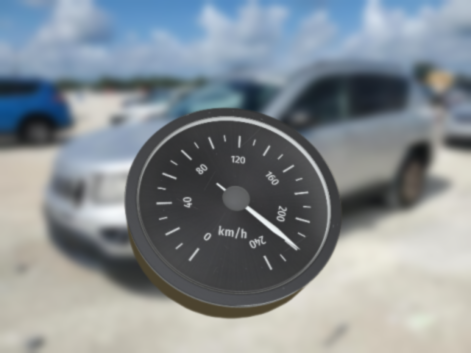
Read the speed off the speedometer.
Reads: 220 km/h
